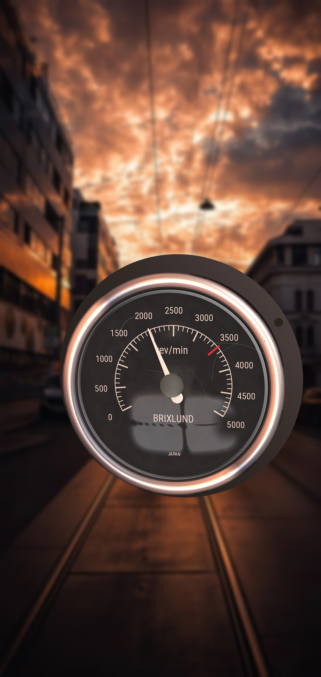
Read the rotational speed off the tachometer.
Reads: 2000 rpm
